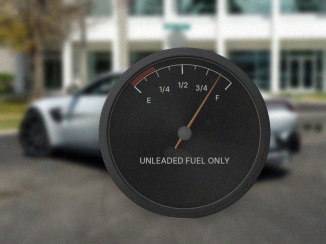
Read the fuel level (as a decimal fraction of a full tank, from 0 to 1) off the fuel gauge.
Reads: 0.875
